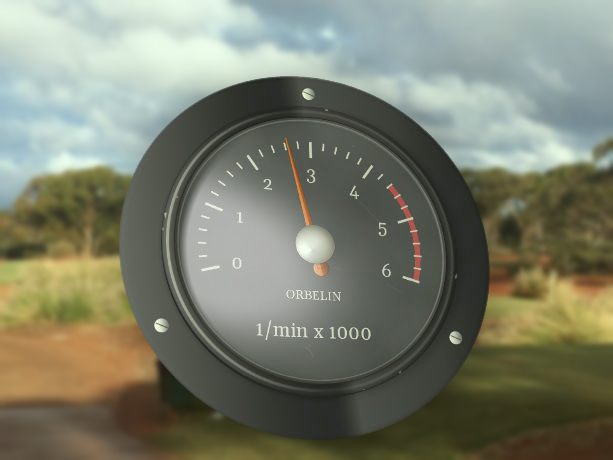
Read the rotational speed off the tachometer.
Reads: 2600 rpm
